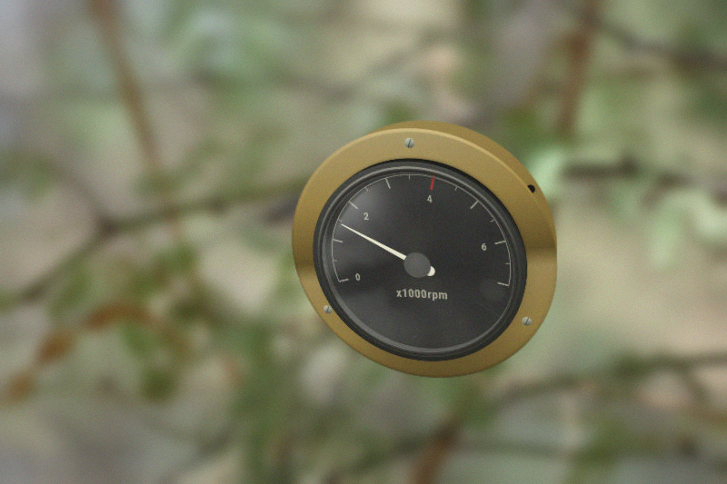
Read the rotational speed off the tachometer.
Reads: 1500 rpm
